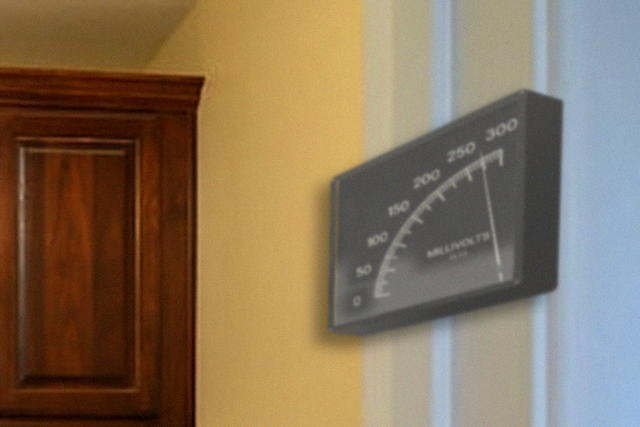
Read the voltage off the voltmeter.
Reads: 275 mV
